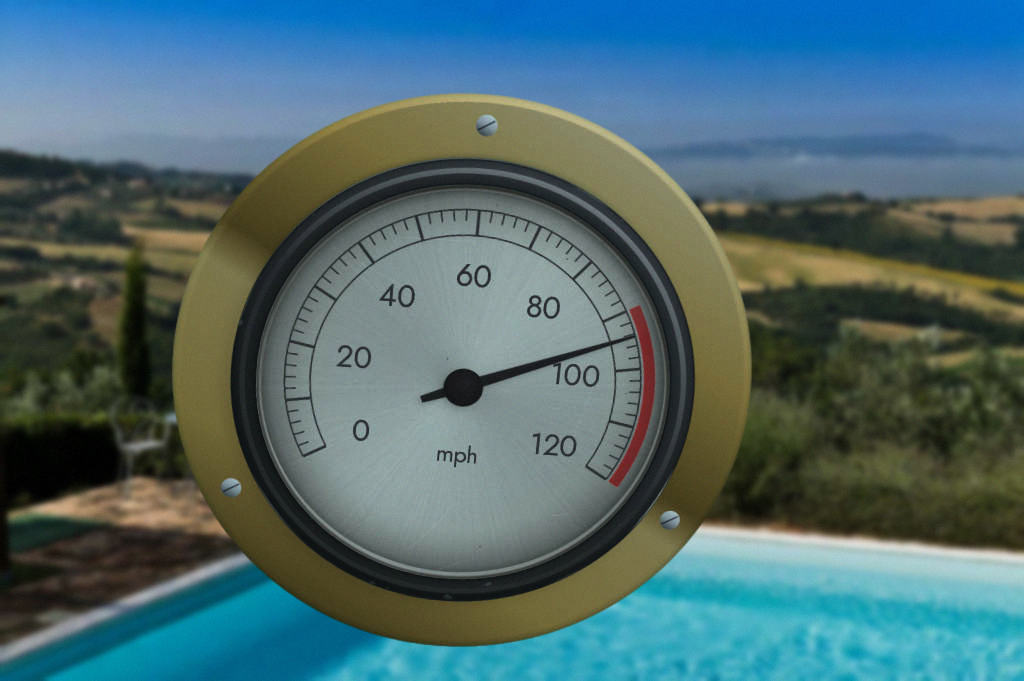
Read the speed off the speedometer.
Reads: 94 mph
